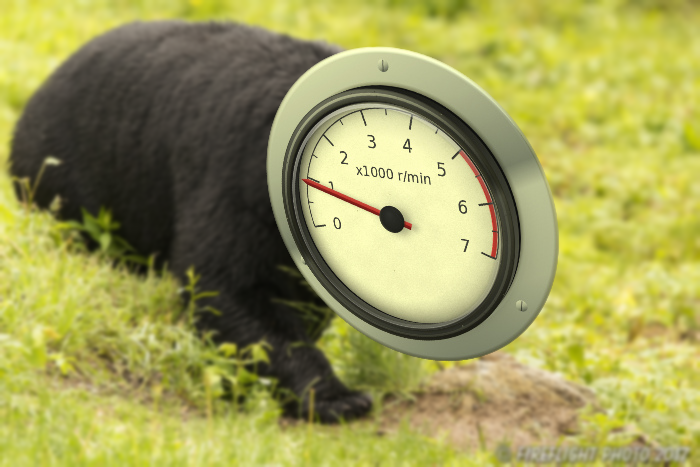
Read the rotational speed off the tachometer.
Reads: 1000 rpm
